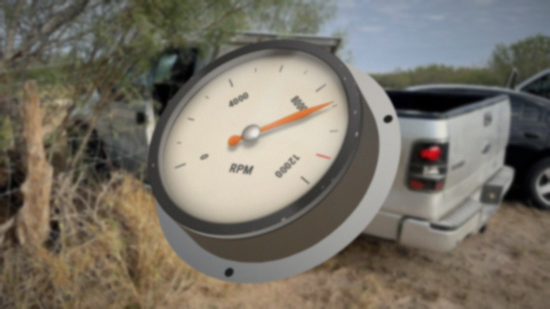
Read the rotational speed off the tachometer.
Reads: 9000 rpm
